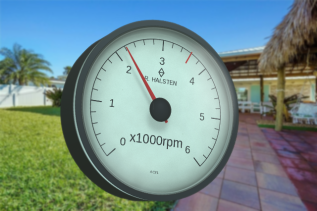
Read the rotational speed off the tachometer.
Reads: 2200 rpm
